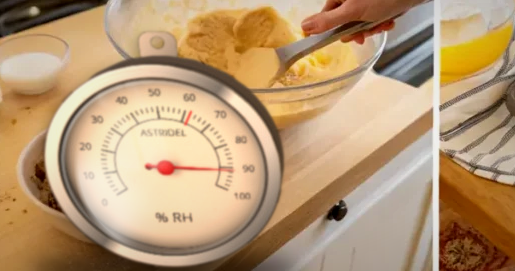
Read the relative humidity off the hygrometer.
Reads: 90 %
